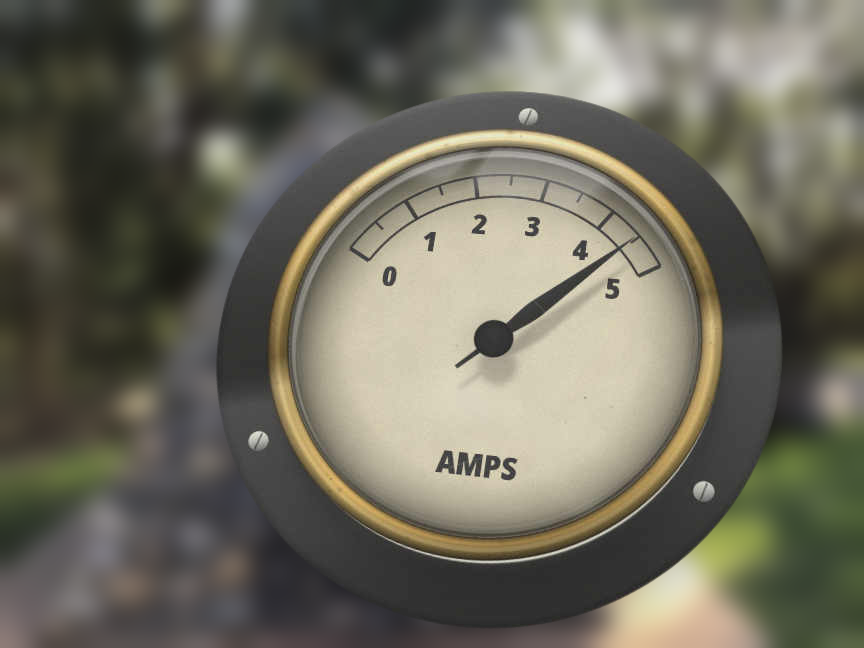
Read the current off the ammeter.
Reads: 4.5 A
